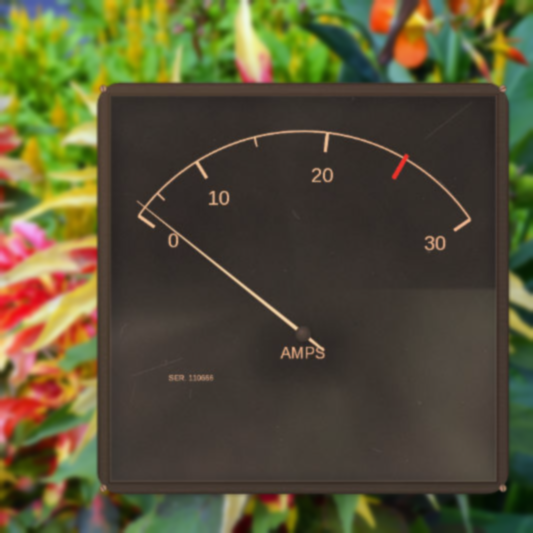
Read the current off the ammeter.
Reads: 2.5 A
